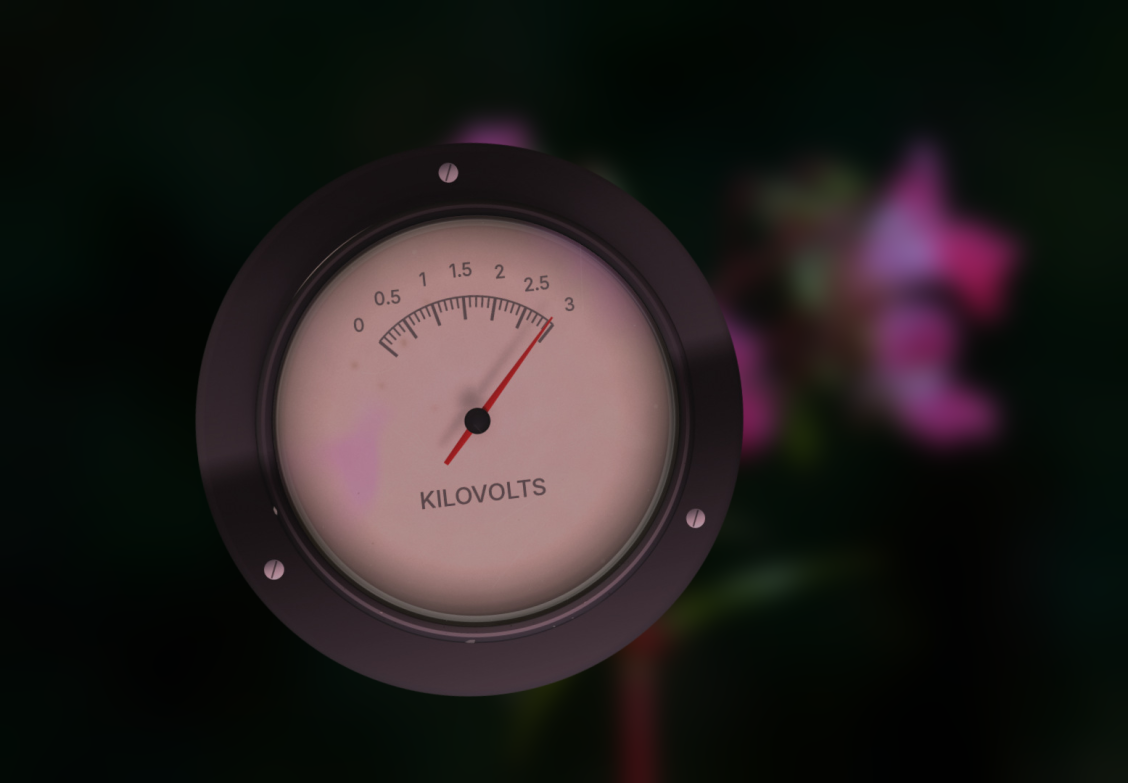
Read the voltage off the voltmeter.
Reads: 2.9 kV
